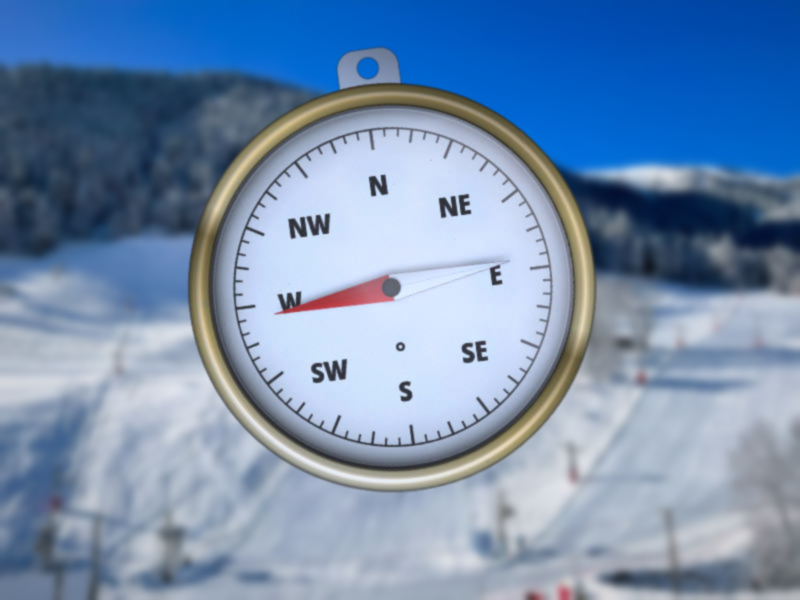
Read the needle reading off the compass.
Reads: 265 °
